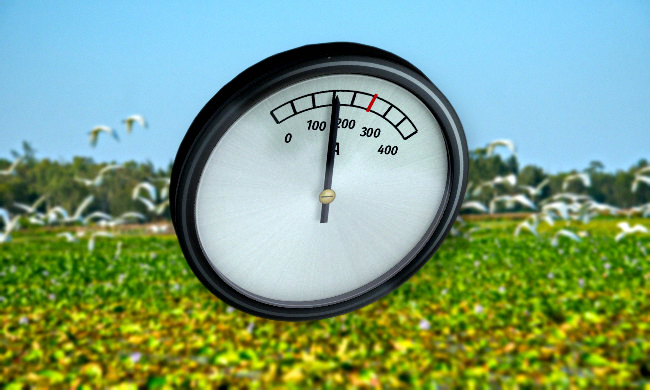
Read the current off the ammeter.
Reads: 150 A
